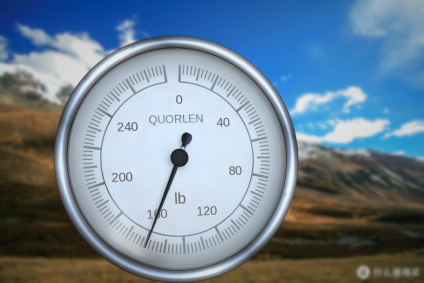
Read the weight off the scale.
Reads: 160 lb
